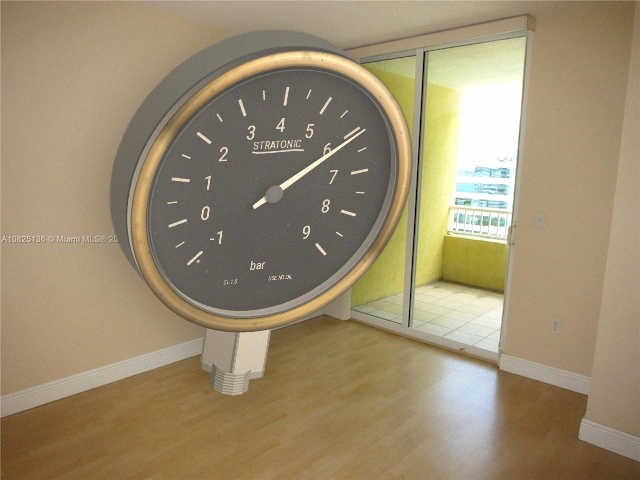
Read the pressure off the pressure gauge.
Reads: 6 bar
